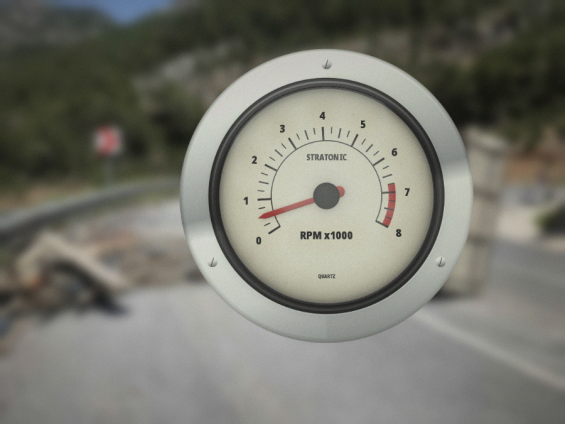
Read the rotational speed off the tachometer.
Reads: 500 rpm
